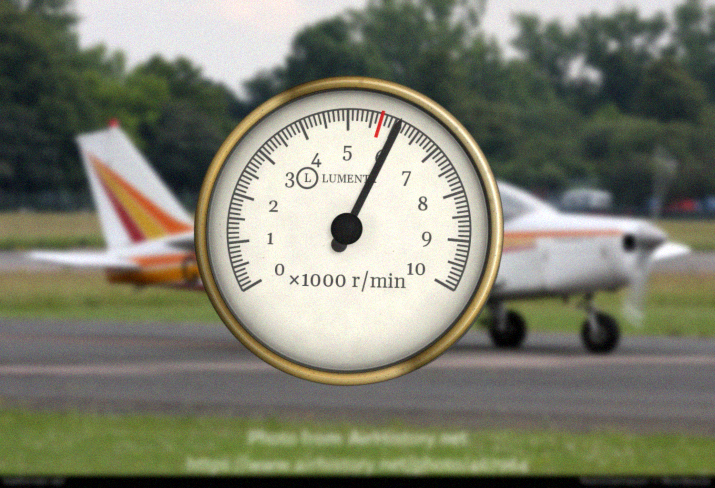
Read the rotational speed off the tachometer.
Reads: 6100 rpm
